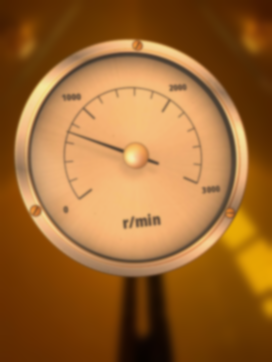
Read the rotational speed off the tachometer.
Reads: 700 rpm
